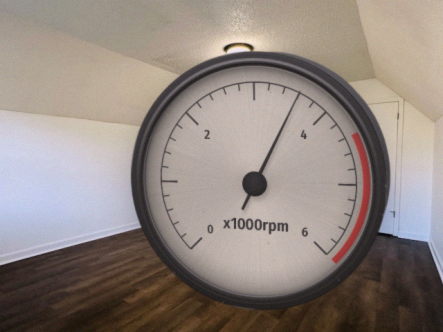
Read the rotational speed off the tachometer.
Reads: 3600 rpm
